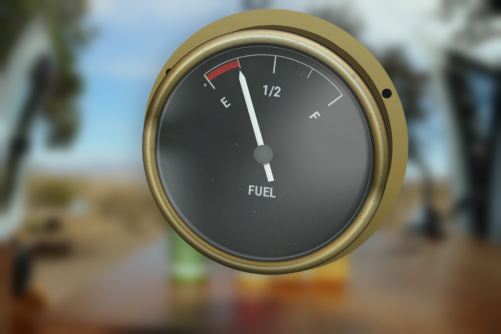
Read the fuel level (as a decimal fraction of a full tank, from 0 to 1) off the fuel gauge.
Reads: 0.25
